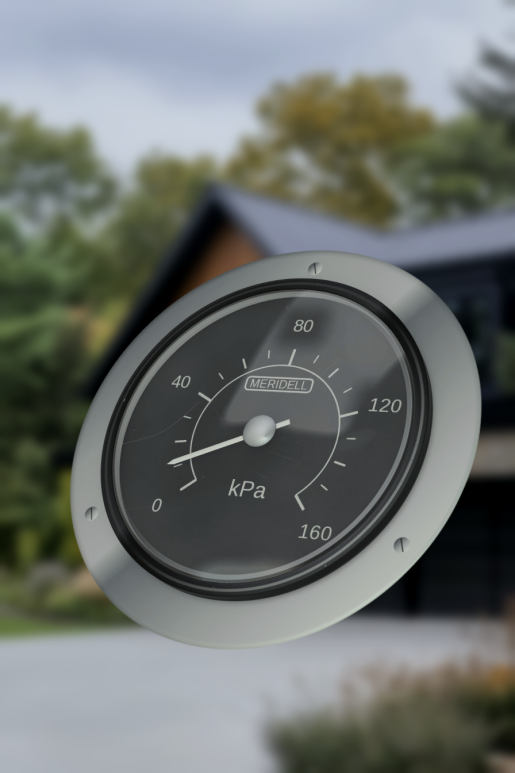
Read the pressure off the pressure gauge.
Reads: 10 kPa
